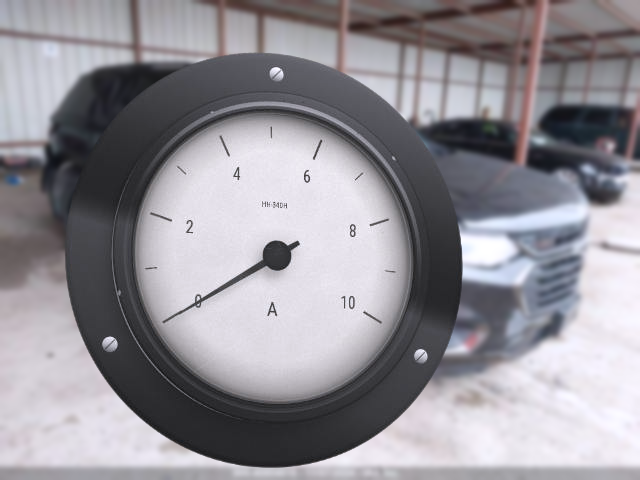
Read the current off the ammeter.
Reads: 0 A
